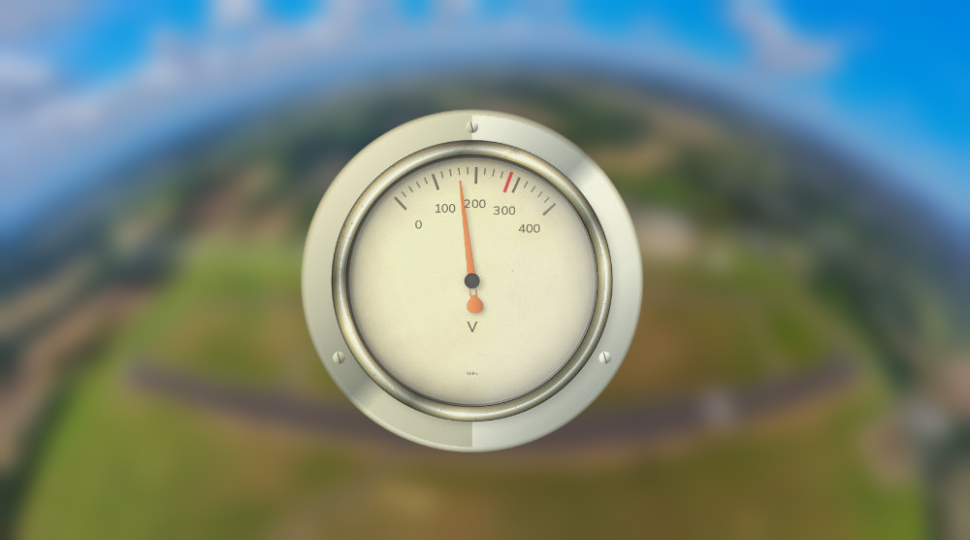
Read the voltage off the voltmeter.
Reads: 160 V
